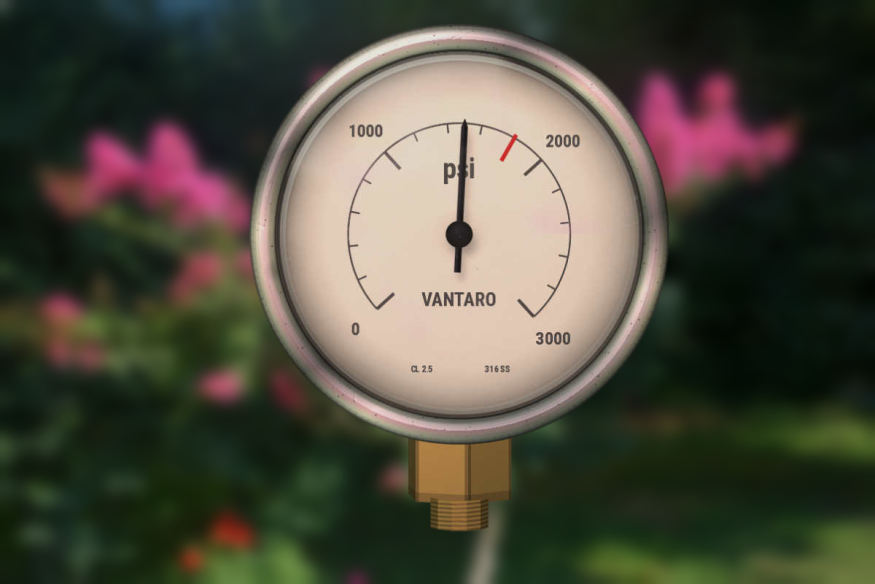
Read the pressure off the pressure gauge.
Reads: 1500 psi
